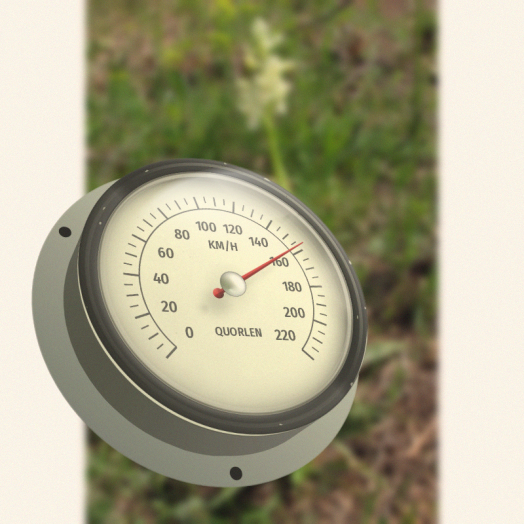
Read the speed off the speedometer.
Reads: 157.5 km/h
